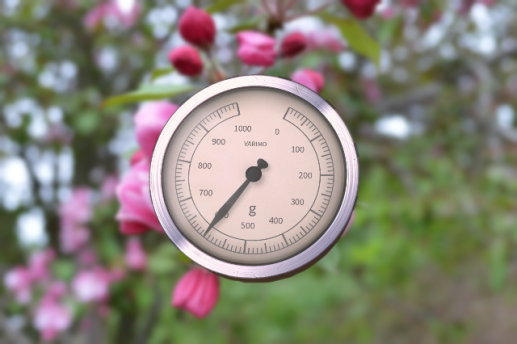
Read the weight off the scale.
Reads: 600 g
